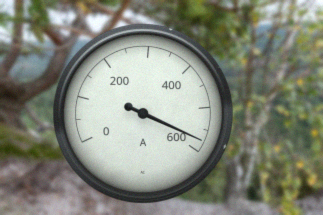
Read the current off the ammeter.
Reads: 575 A
